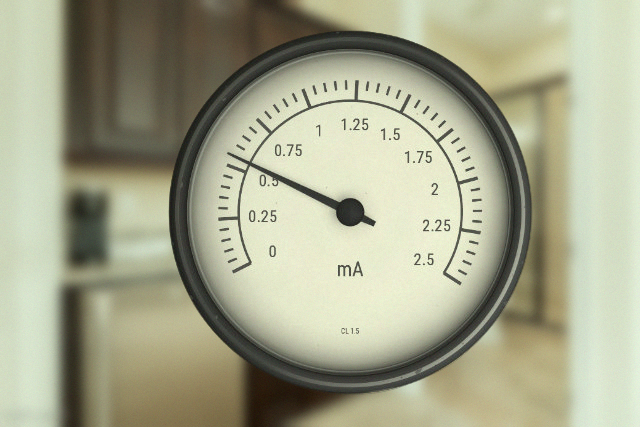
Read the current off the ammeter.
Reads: 0.55 mA
